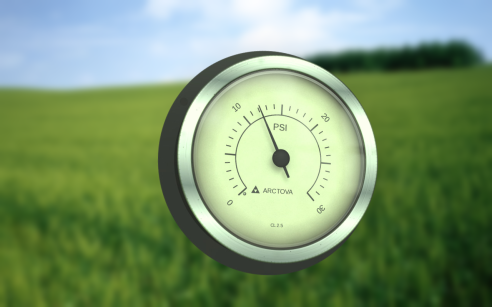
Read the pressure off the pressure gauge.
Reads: 12 psi
